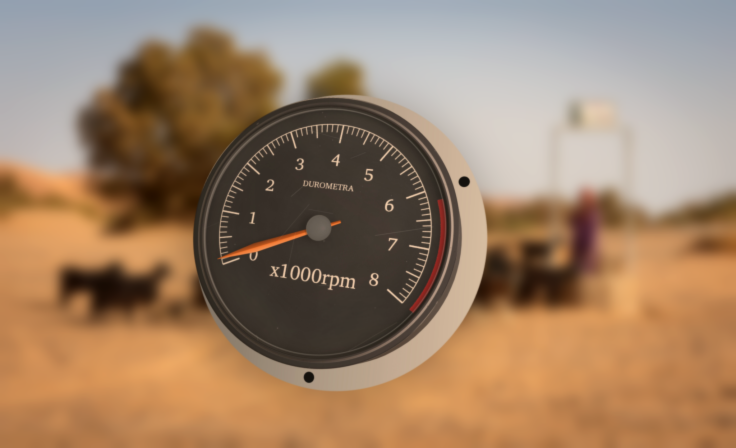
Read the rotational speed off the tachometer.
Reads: 100 rpm
